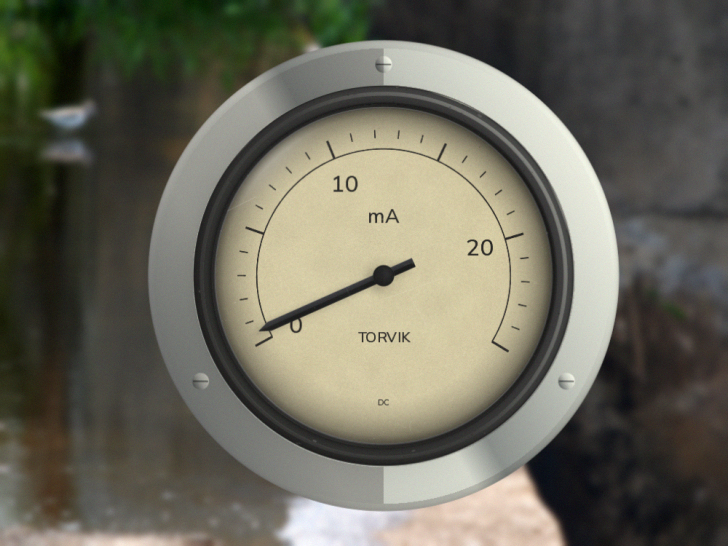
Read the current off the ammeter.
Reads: 0.5 mA
